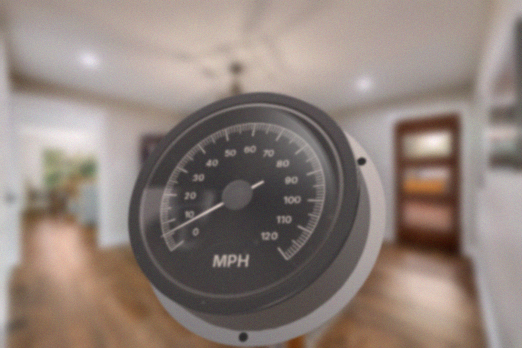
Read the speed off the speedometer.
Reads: 5 mph
